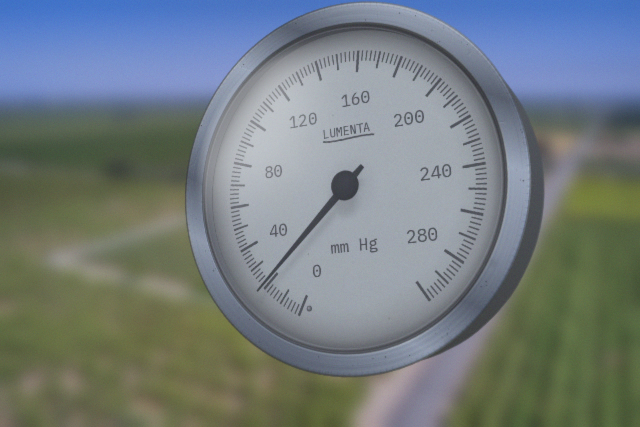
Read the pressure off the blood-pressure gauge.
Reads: 20 mmHg
